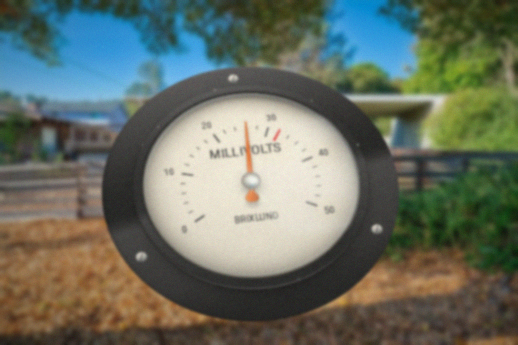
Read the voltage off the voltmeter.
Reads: 26 mV
